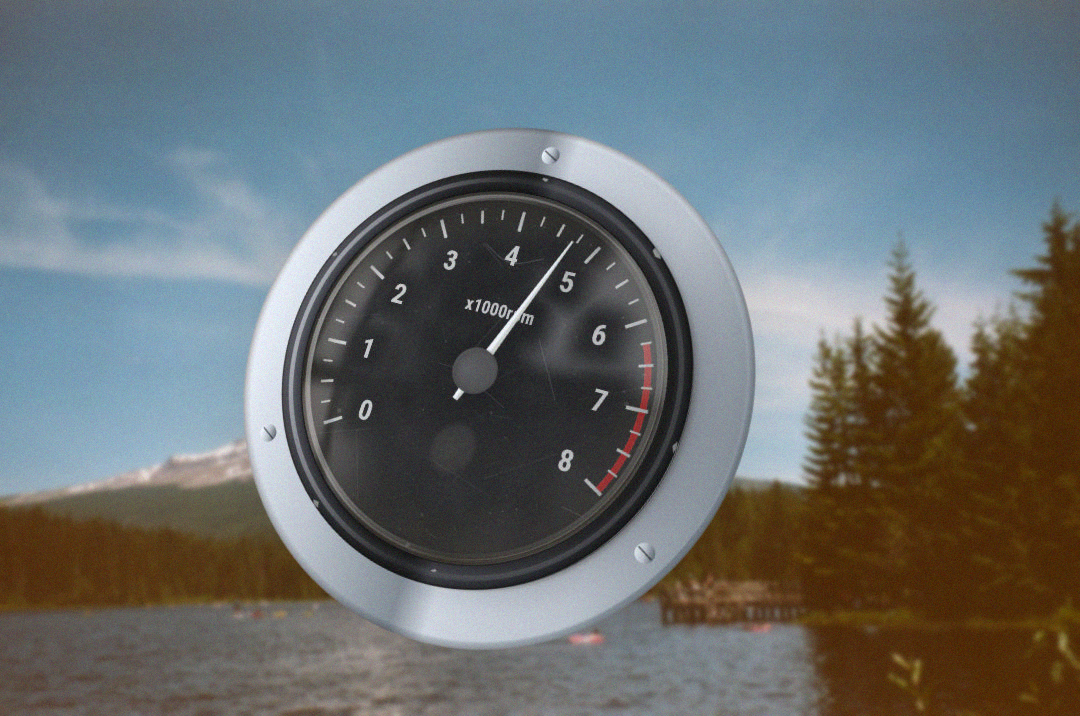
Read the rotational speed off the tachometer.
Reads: 4750 rpm
